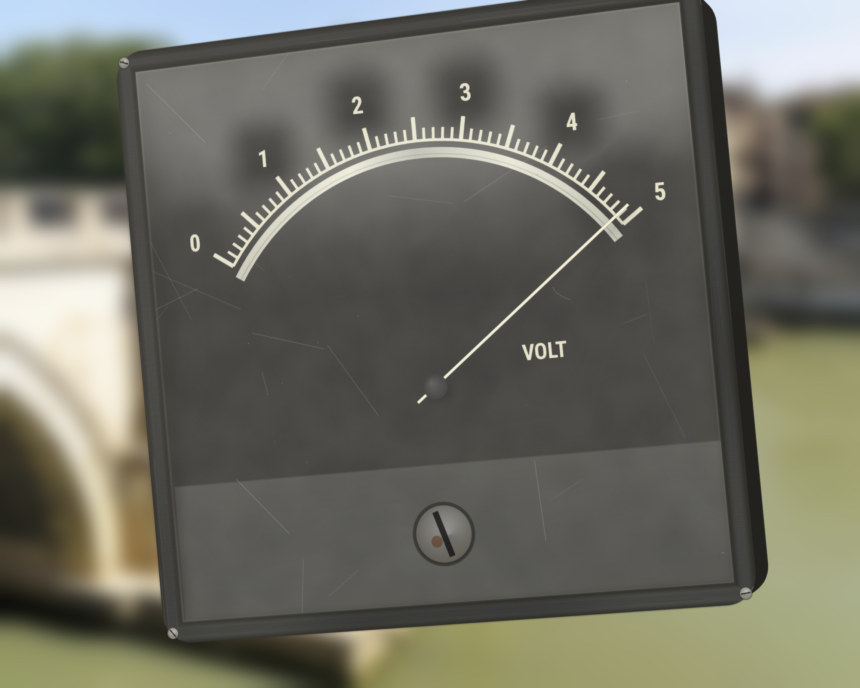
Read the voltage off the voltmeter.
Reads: 4.9 V
